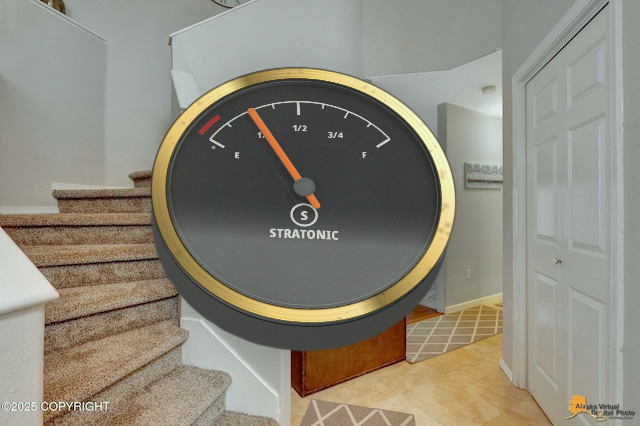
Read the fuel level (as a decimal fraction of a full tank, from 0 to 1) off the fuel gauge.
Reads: 0.25
